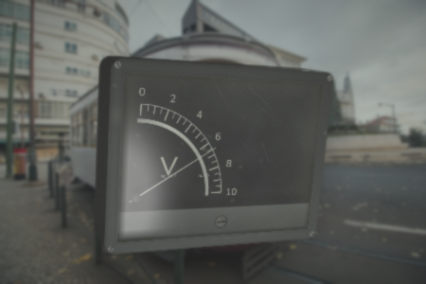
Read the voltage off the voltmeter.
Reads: 6.5 V
